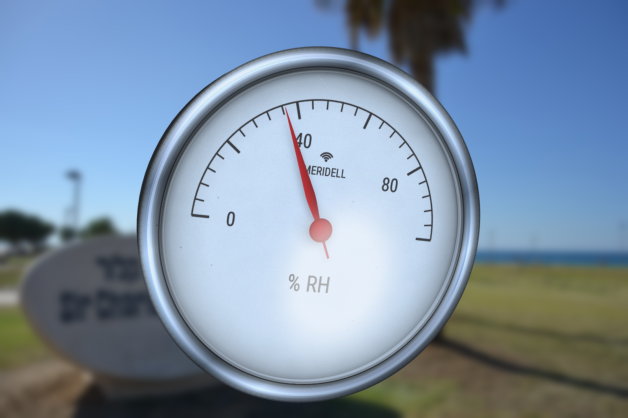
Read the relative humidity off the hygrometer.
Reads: 36 %
